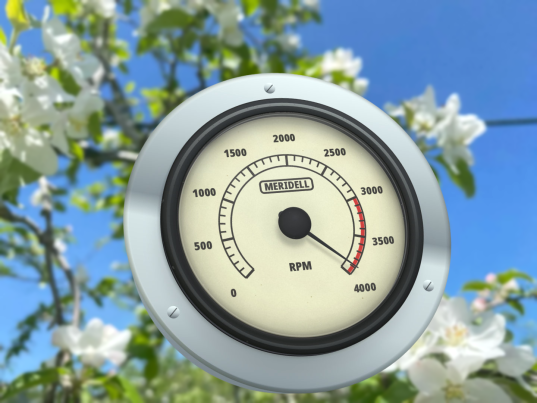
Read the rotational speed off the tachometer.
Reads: 3900 rpm
